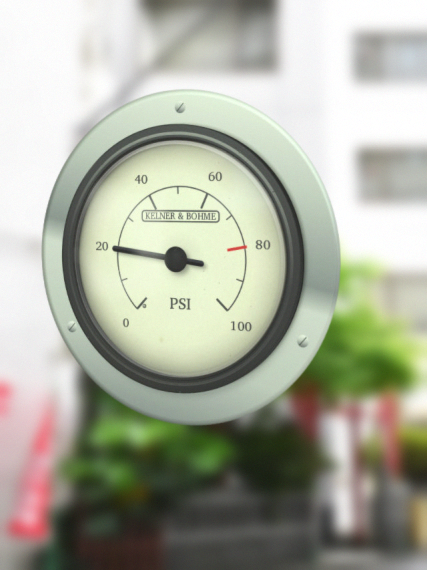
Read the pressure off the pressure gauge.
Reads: 20 psi
